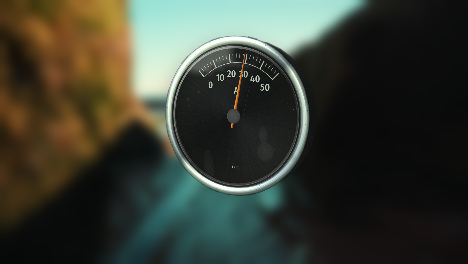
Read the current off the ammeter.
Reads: 30 A
